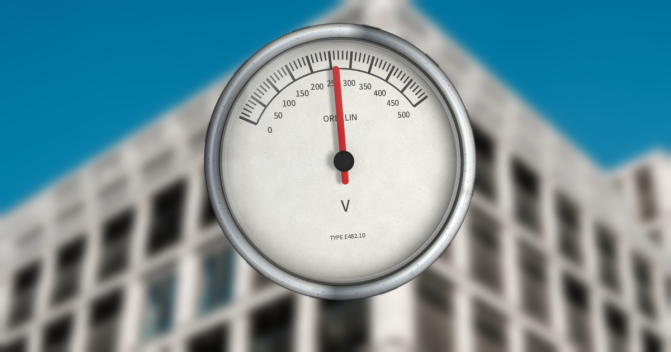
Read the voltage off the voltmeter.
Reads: 260 V
